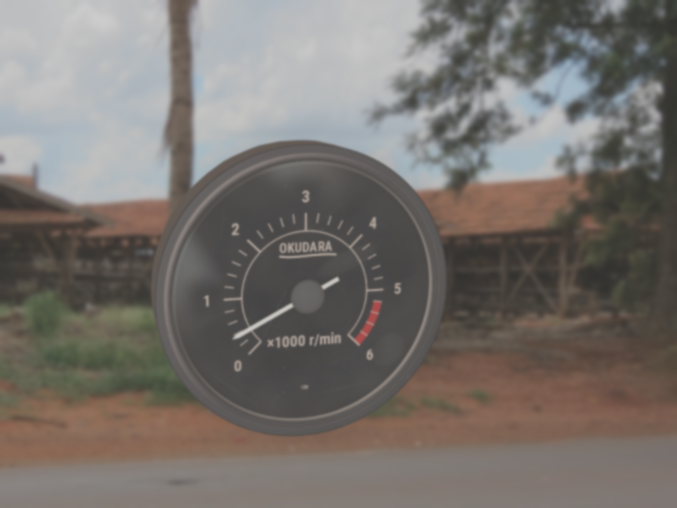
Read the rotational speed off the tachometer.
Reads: 400 rpm
